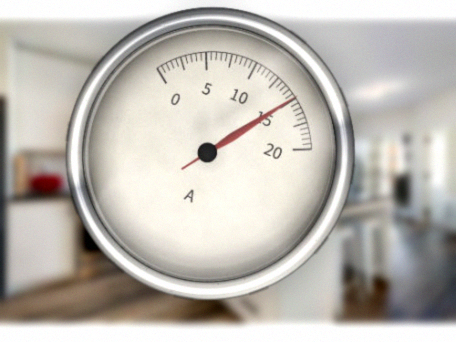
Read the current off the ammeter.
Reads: 15 A
